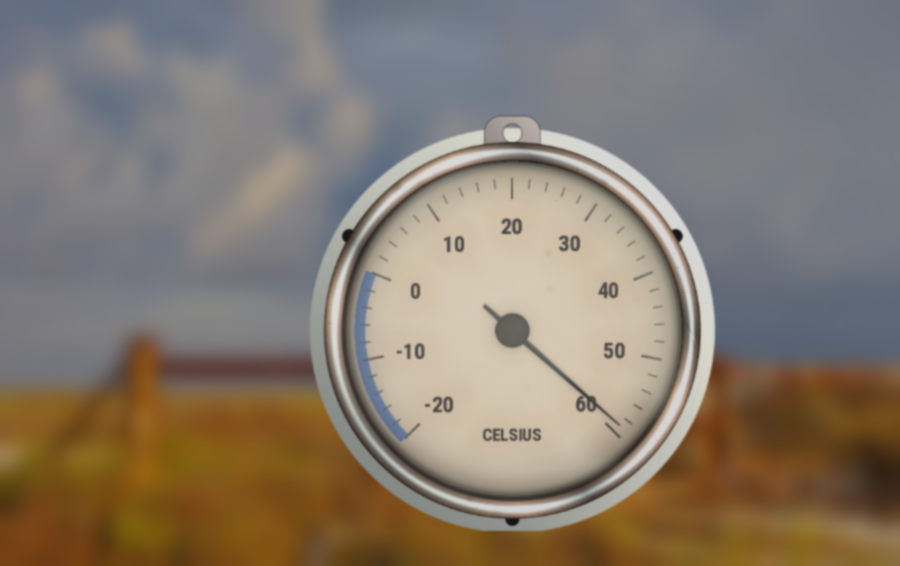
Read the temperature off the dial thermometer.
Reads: 59 °C
